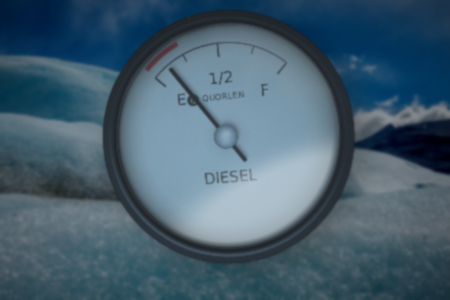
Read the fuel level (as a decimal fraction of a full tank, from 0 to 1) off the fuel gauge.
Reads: 0.125
